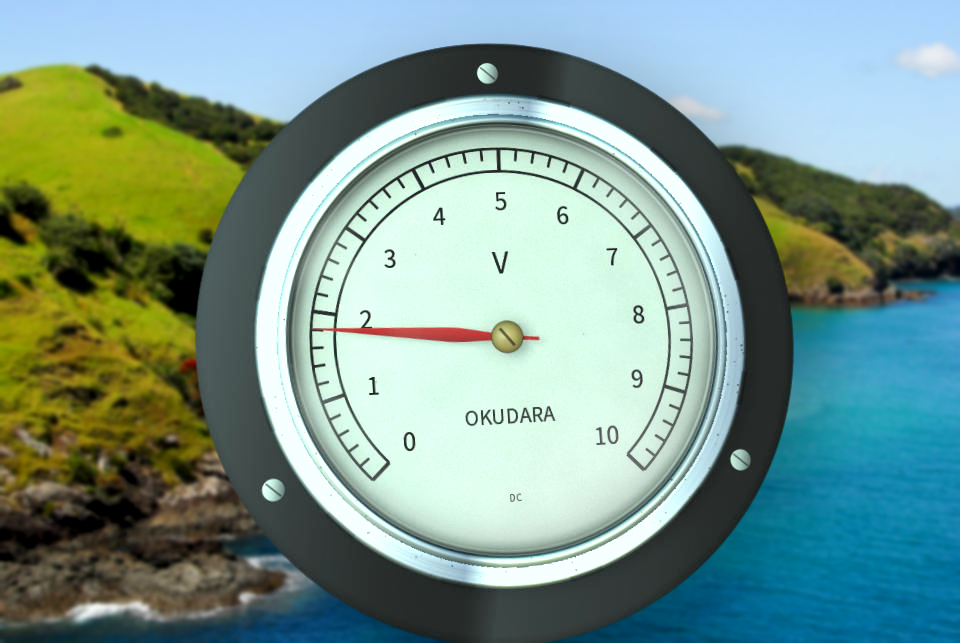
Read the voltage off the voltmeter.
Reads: 1.8 V
